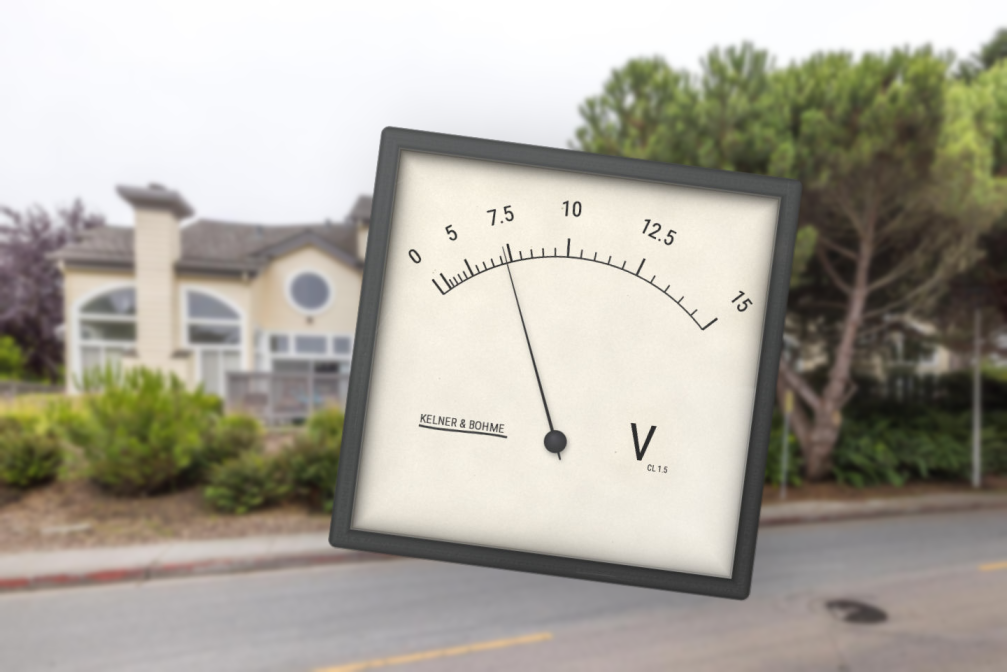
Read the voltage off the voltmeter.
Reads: 7.25 V
